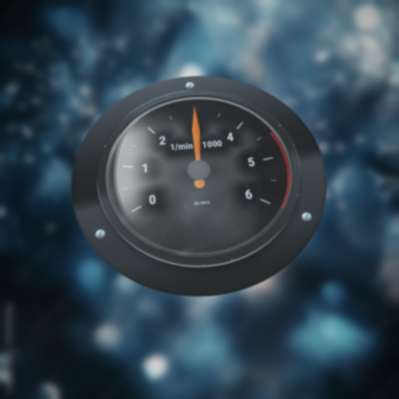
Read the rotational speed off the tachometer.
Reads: 3000 rpm
